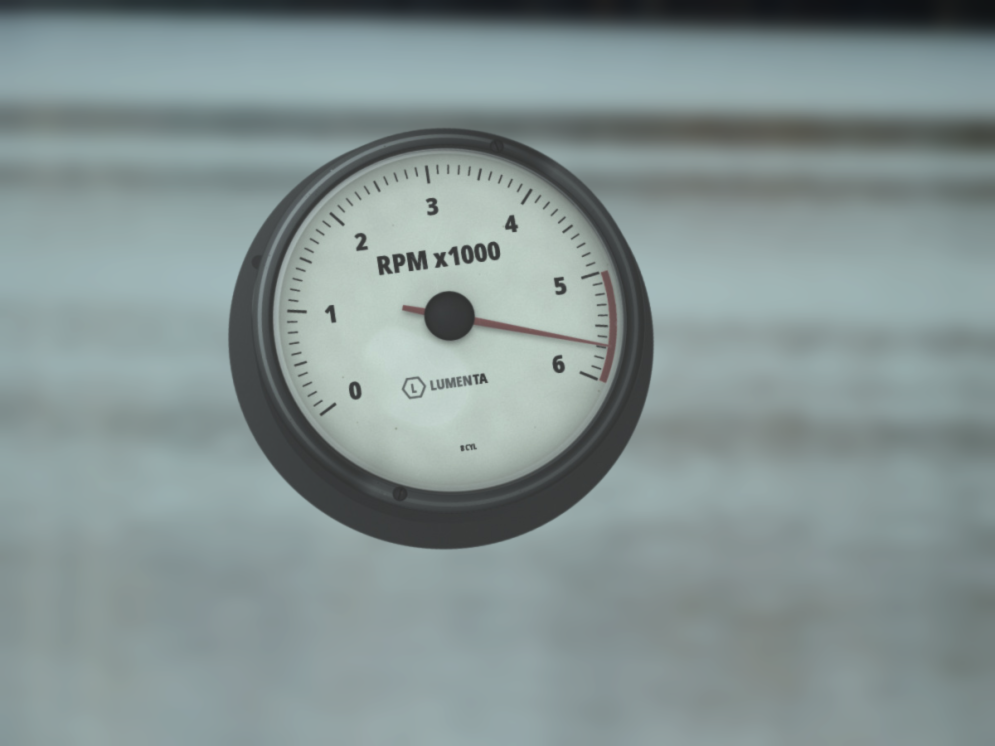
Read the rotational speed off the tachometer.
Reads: 5700 rpm
